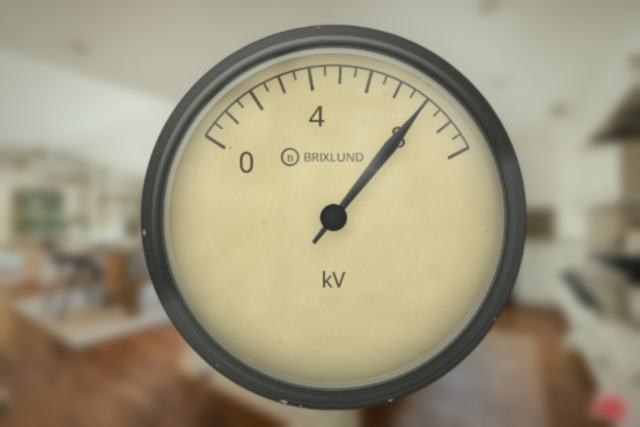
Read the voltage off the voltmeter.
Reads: 8 kV
